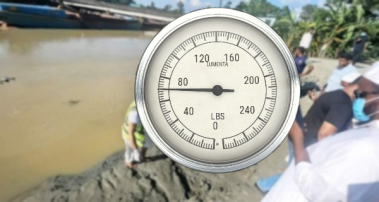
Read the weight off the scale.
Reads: 70 lb
